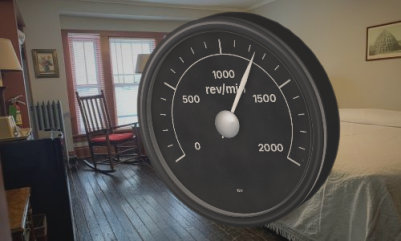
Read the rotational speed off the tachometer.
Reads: 1250 rpm
